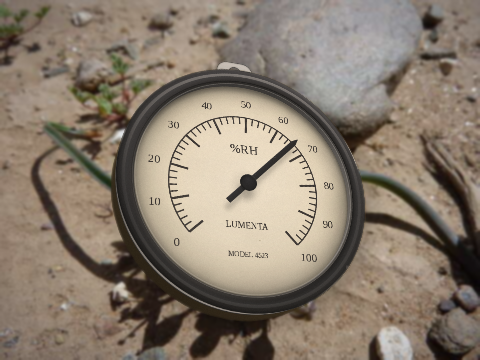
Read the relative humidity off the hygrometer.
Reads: 66 %
